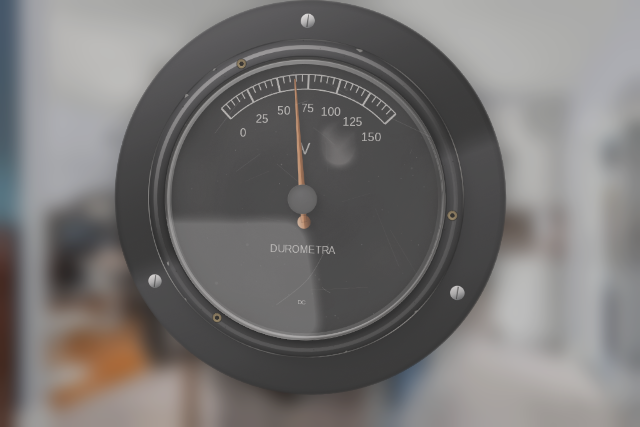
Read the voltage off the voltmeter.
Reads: 65 V
